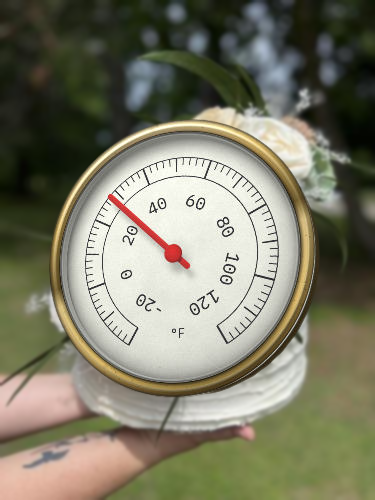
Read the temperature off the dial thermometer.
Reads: 28 °F
